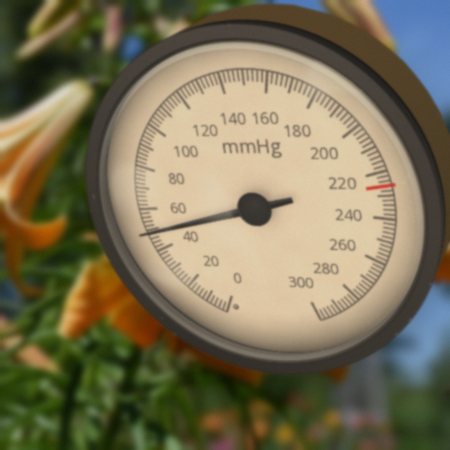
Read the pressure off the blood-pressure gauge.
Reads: 50 mmHg
